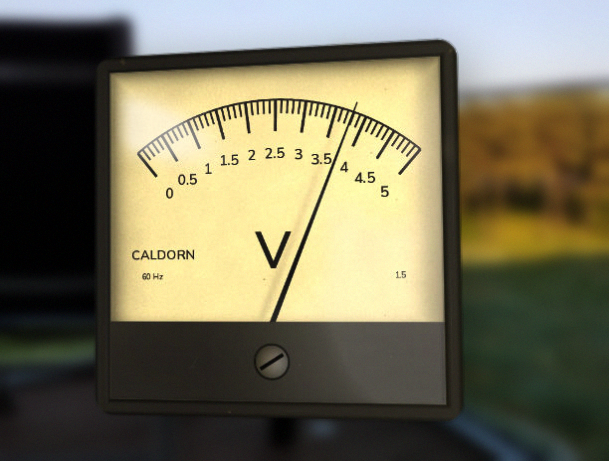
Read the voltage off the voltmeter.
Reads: 3.8 V
